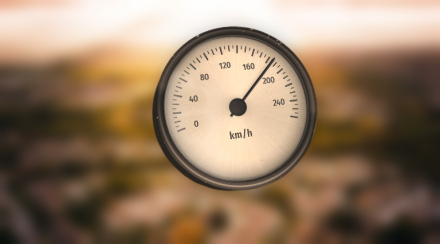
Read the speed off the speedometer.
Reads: 185 km/h
